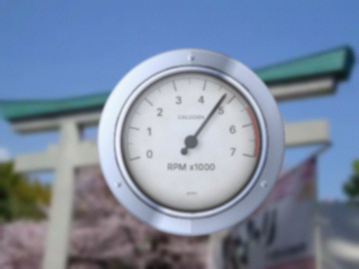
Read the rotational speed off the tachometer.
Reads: 4750 rpm
